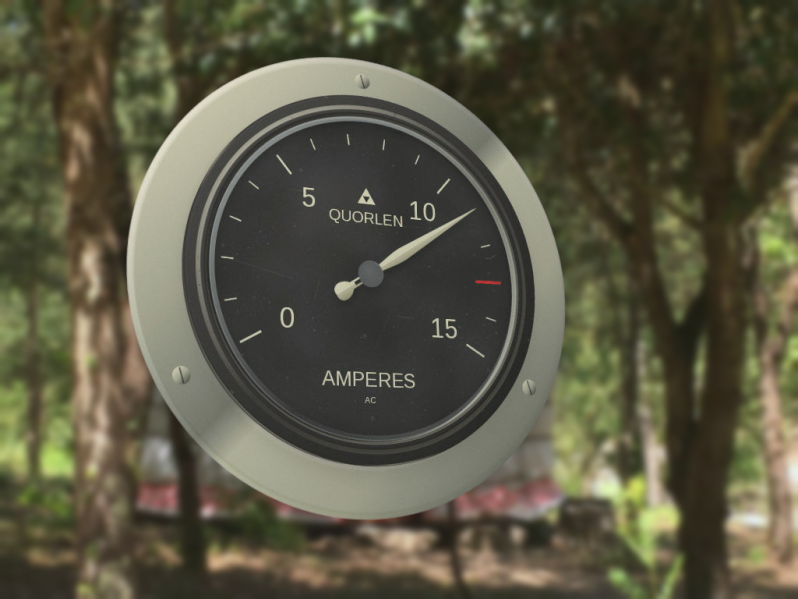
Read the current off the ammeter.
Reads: 11 A
